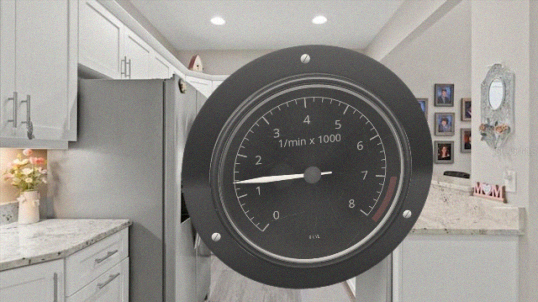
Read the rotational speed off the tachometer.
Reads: 1400 rpm
